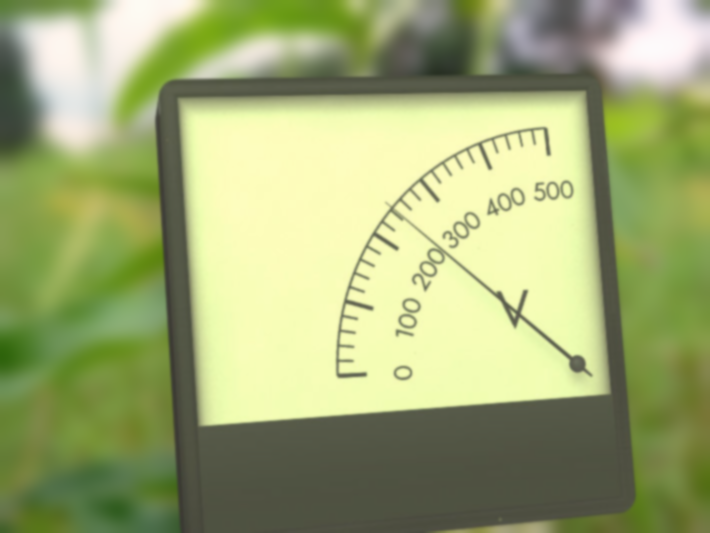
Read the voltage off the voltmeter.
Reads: 240 V
